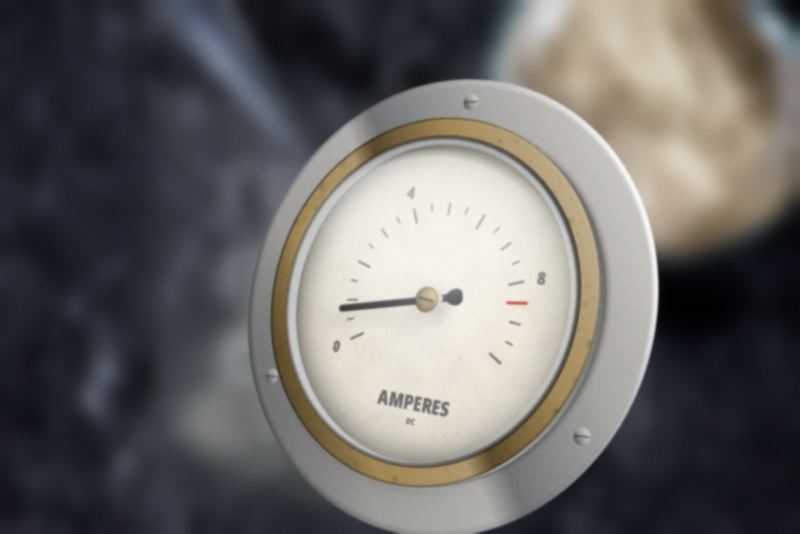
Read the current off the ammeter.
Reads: 0.75 A
